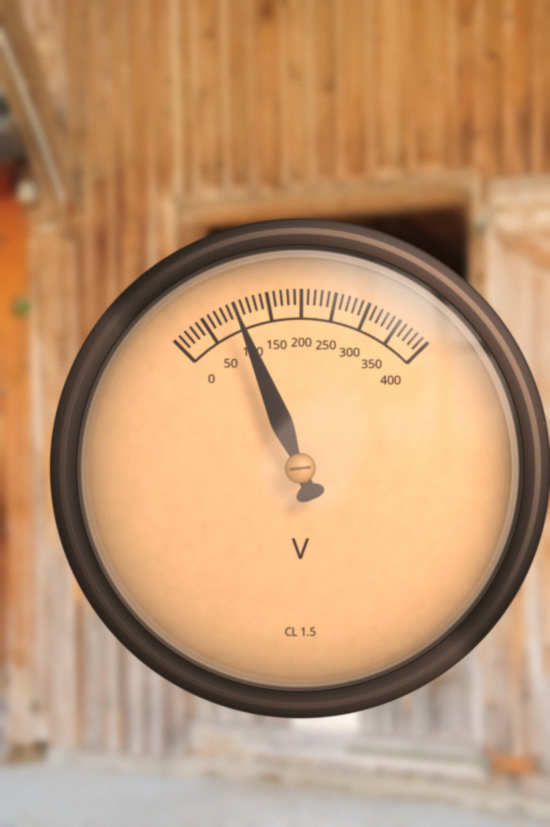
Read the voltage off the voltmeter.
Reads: 100 V
